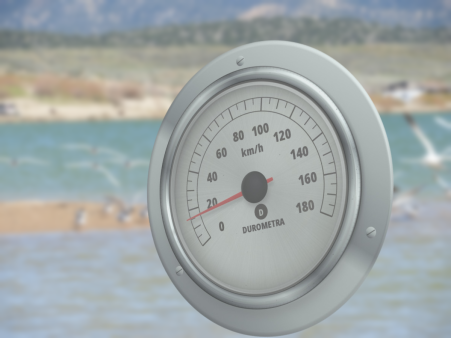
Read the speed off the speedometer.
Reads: 15 km/h
